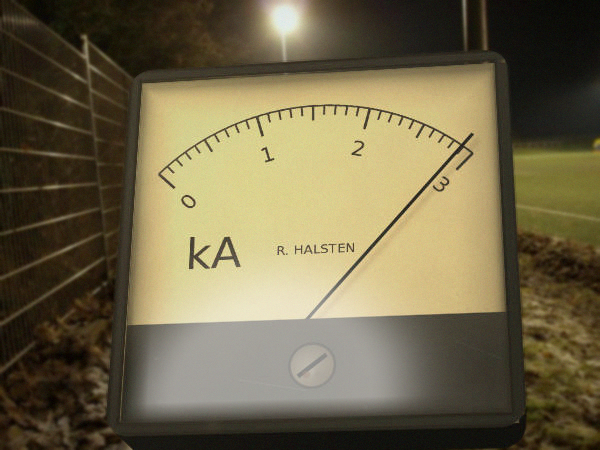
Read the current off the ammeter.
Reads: 2.9 kA
